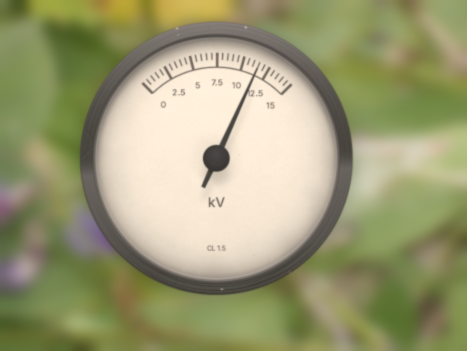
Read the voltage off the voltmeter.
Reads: 11.5 kV
